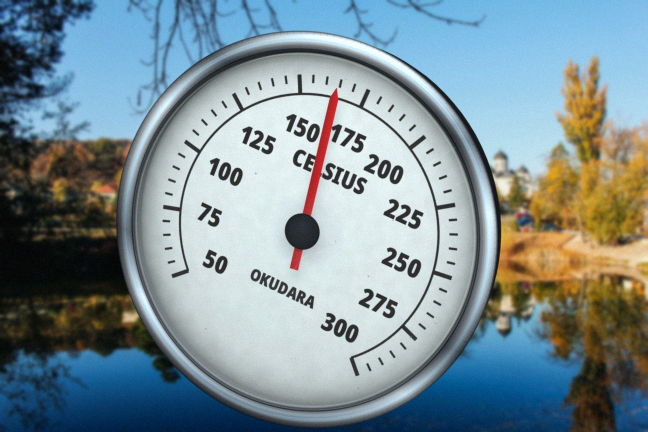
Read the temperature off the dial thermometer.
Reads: 165 °C
